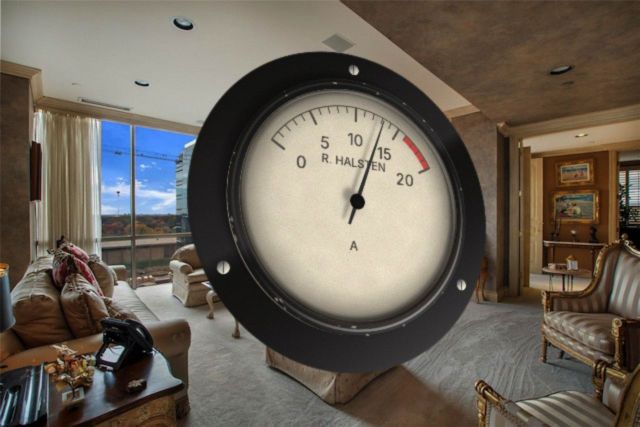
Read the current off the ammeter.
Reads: 13 A
